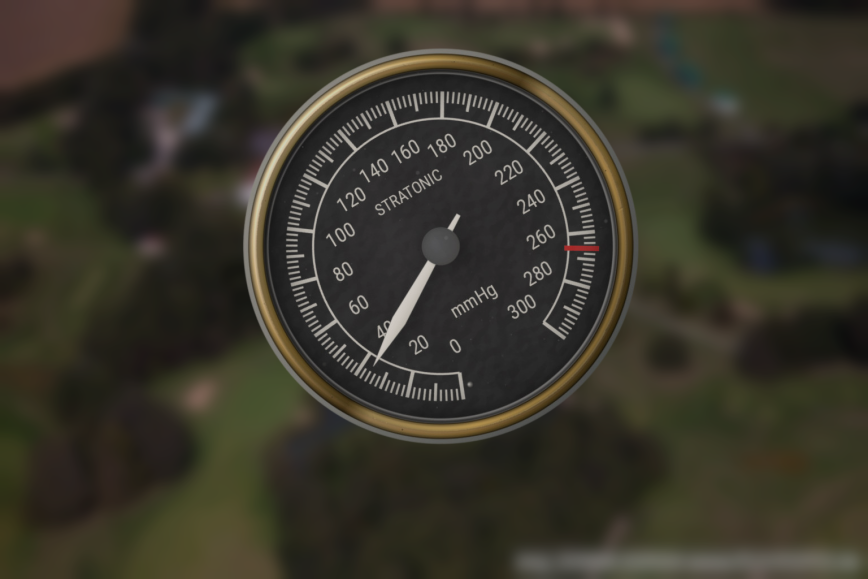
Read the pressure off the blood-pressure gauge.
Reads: 36 mmHg
